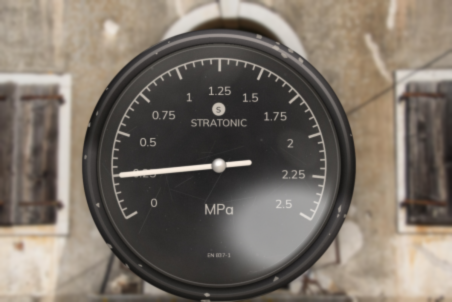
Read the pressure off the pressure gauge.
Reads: 0.25 MPa
